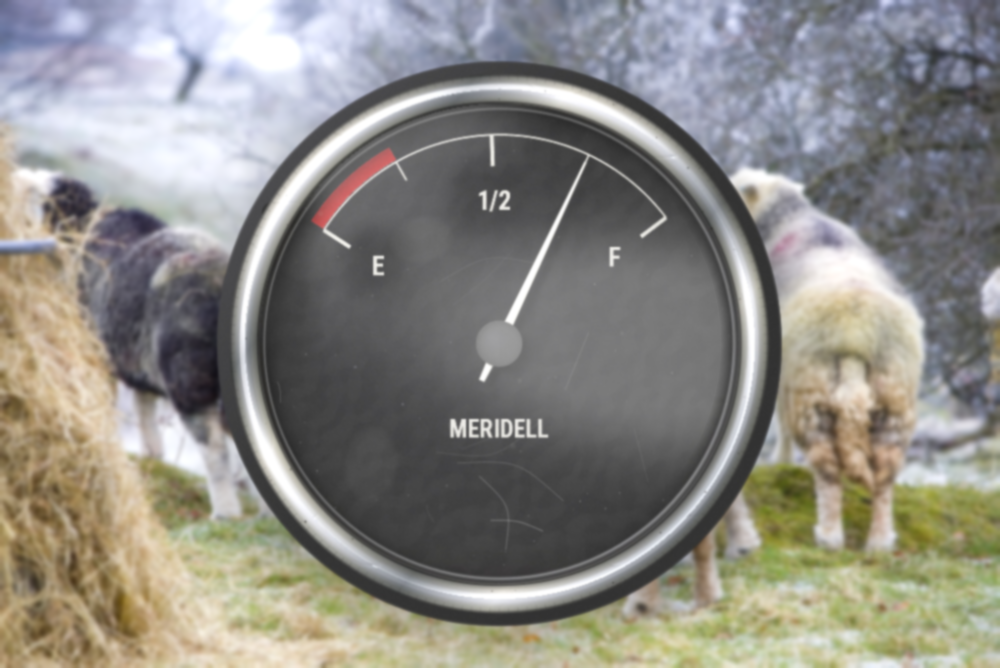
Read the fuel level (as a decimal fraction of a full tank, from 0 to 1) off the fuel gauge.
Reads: 0.75
